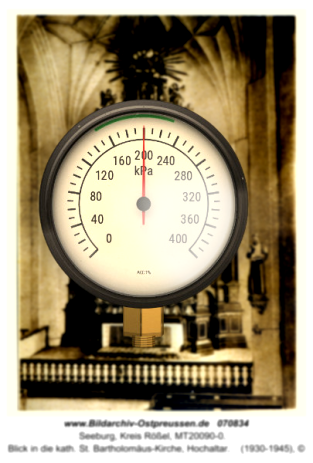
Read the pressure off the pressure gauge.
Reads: 200 kPa
